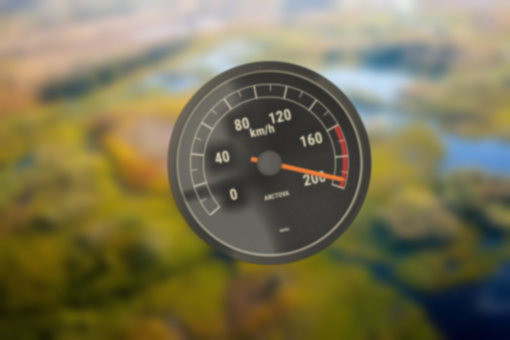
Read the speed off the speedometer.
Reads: 195 km/h
